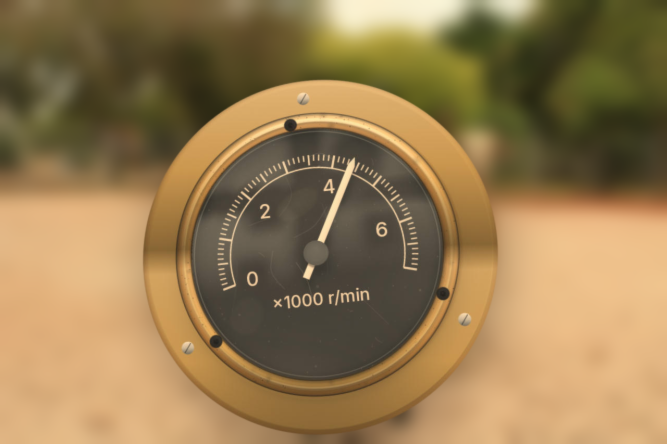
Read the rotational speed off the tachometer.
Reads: 4400 rpm
